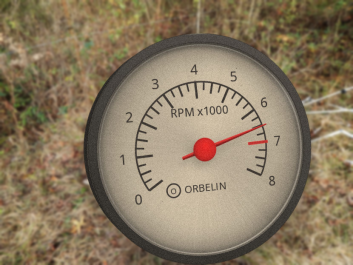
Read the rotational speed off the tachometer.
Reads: 6500 rpm
